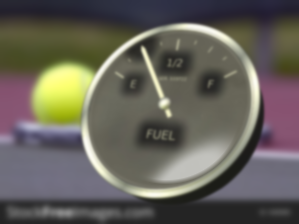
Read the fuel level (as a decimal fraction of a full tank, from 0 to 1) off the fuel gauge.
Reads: 0.25
